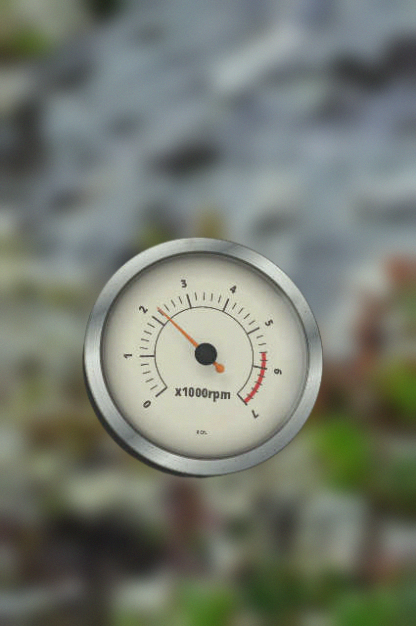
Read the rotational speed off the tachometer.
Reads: 2200 rpm
